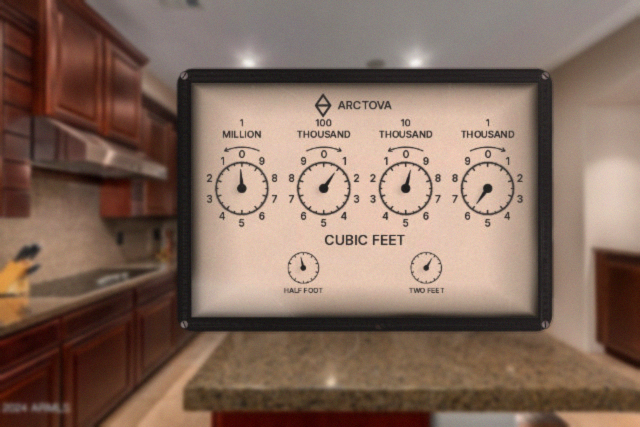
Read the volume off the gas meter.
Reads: 9600 ft³
